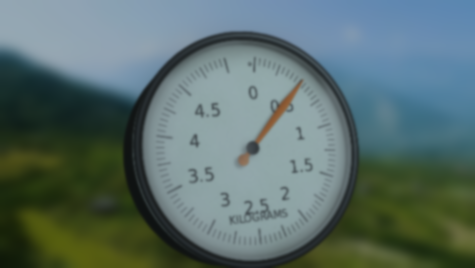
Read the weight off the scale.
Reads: 0.5 kg
